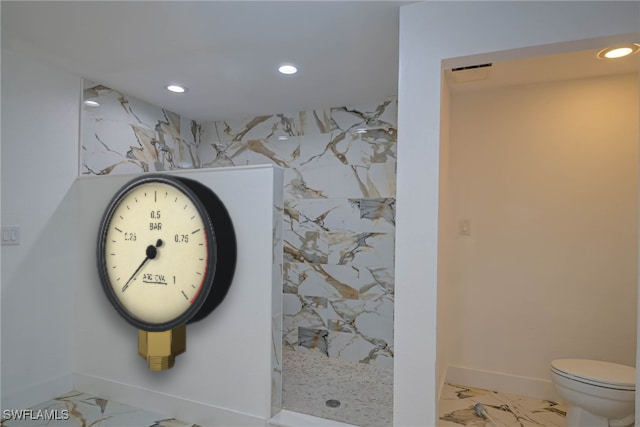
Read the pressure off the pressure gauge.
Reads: 0 bar
